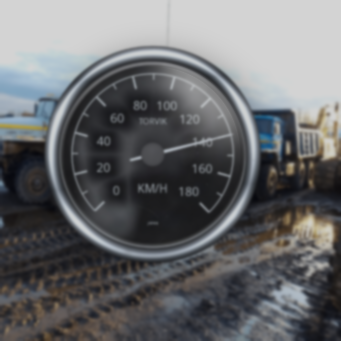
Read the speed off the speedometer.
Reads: 140 km/h
